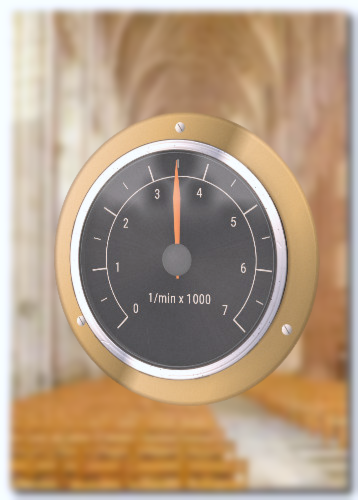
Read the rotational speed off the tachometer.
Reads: 3500 rpm
